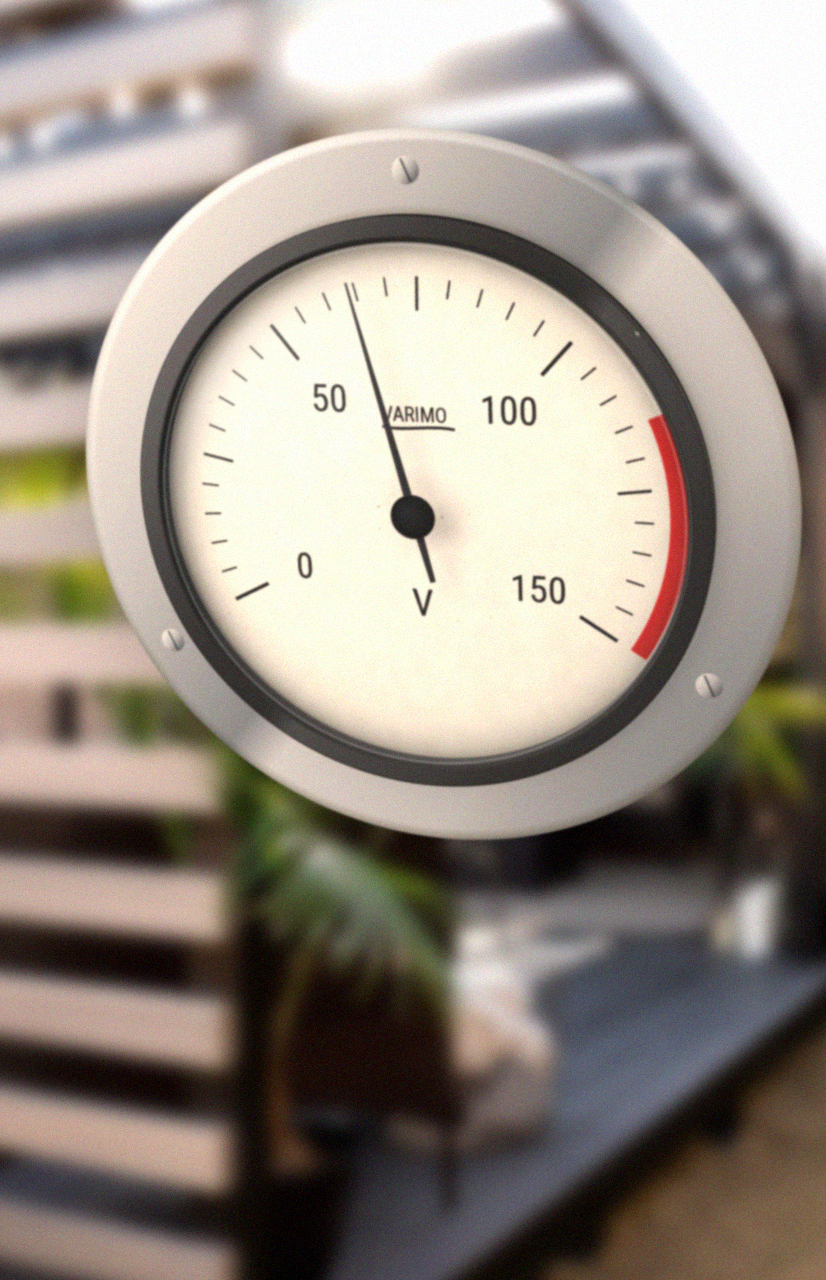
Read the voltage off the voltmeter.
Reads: 65 V
